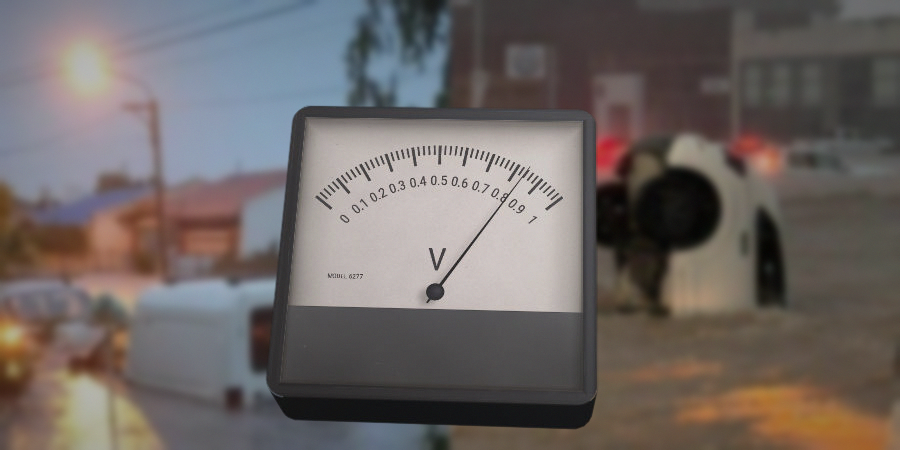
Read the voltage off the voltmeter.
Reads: 0.84 V
